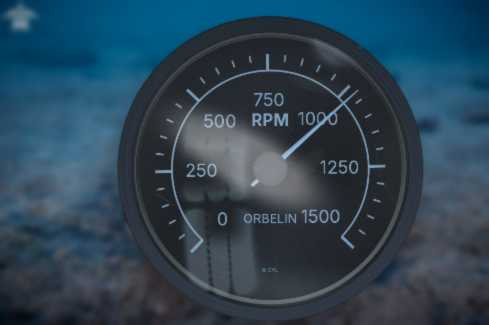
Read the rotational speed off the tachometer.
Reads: 1025 rpm
